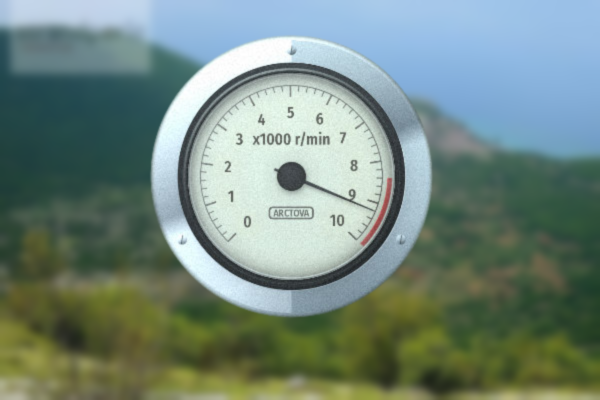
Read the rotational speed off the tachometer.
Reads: 9200 rpm
